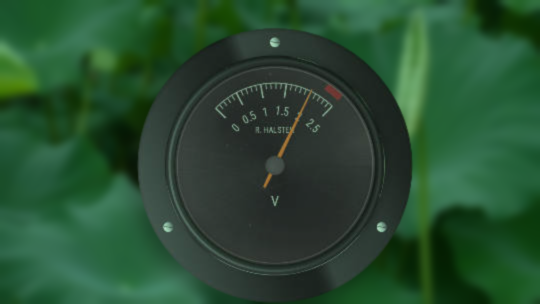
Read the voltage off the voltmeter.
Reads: 2 V
